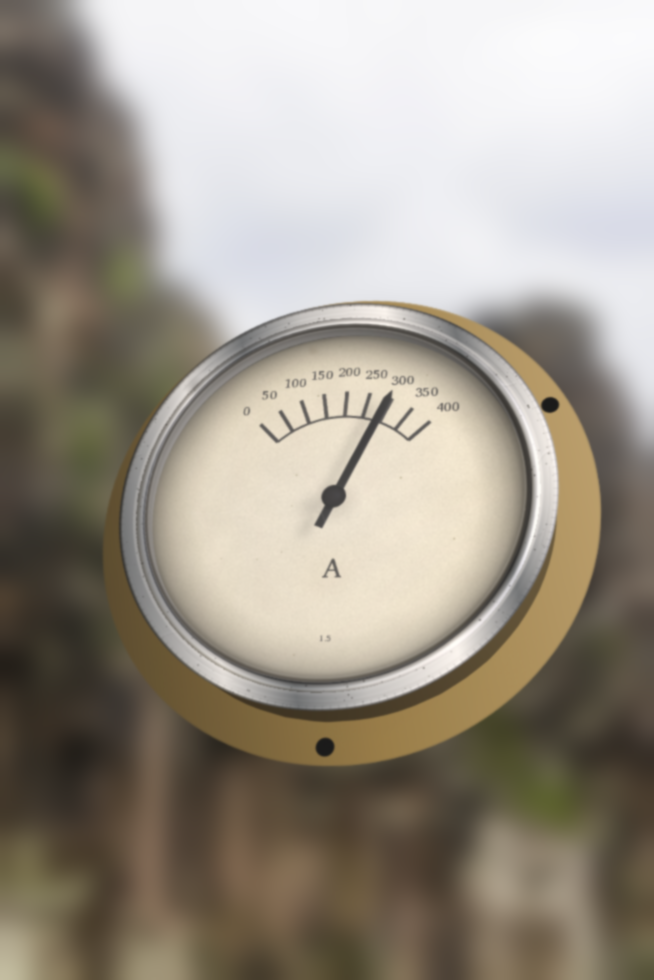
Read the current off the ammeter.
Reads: 300 A
